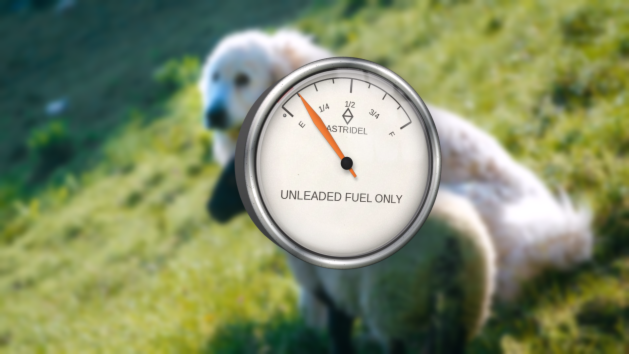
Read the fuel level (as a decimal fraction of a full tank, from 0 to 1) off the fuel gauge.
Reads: 0.125
